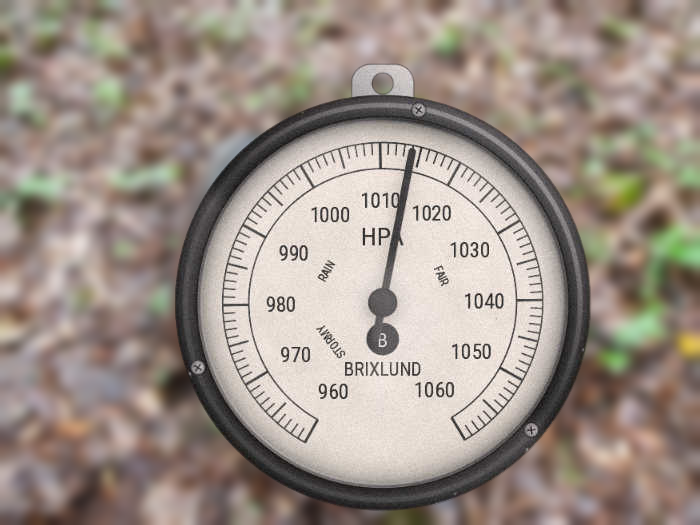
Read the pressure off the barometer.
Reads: 1014 hPa
